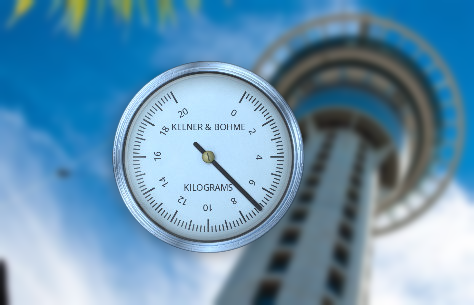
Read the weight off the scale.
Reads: 7 kg
